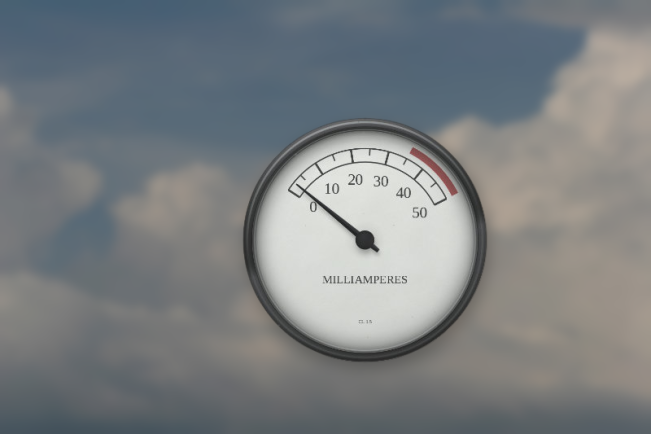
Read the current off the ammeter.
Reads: 2.5 mA
